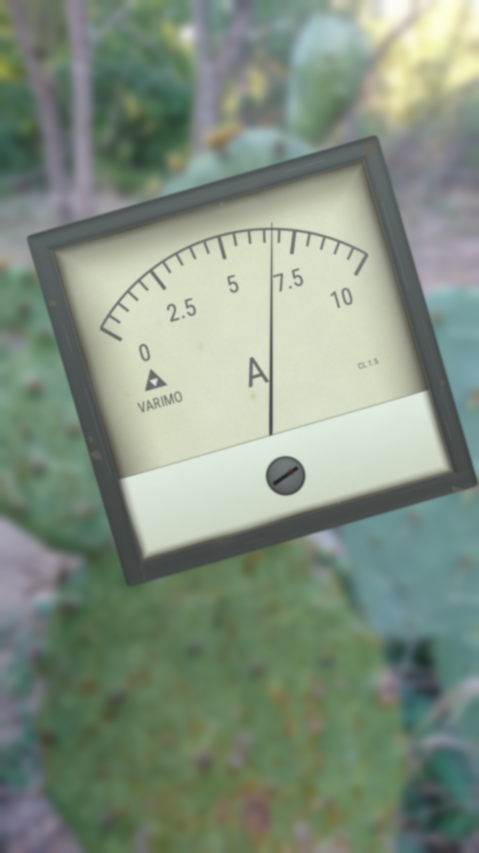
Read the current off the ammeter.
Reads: 6.75 A
